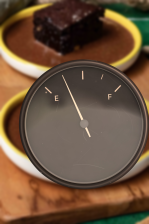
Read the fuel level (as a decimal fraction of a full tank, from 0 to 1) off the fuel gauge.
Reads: 0.25
